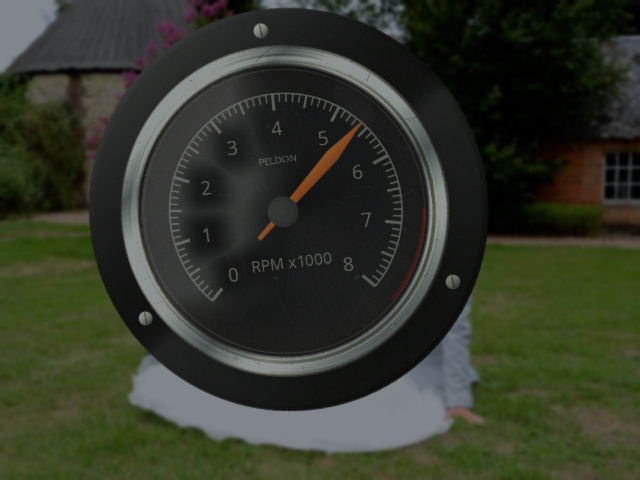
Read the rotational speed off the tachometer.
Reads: 5400 rpm
